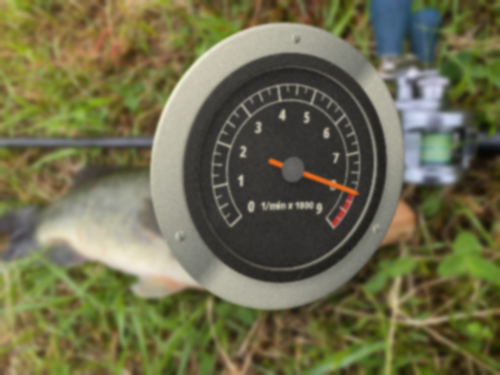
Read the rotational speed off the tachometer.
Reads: 8000 rpm
